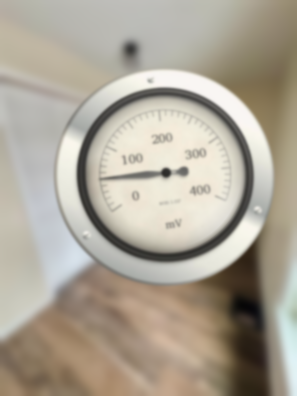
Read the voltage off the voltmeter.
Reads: 50 mV
